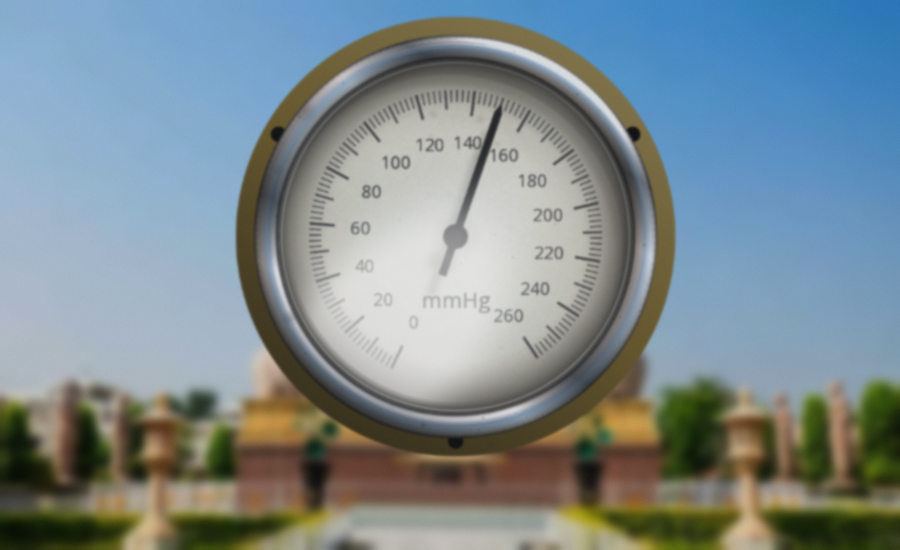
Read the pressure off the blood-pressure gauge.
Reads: 150 mmHg
